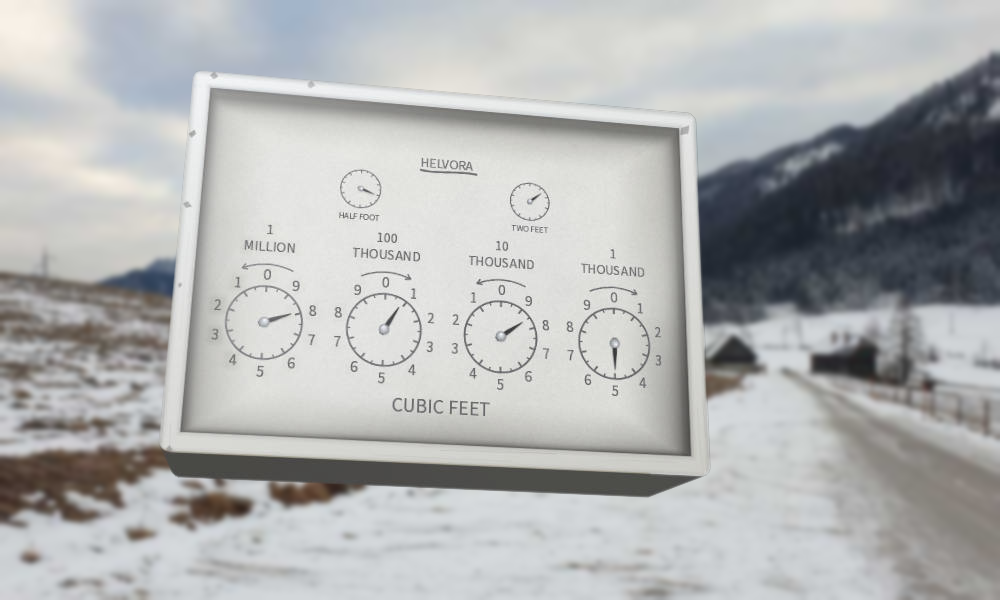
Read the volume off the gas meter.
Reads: 808500 ft³
